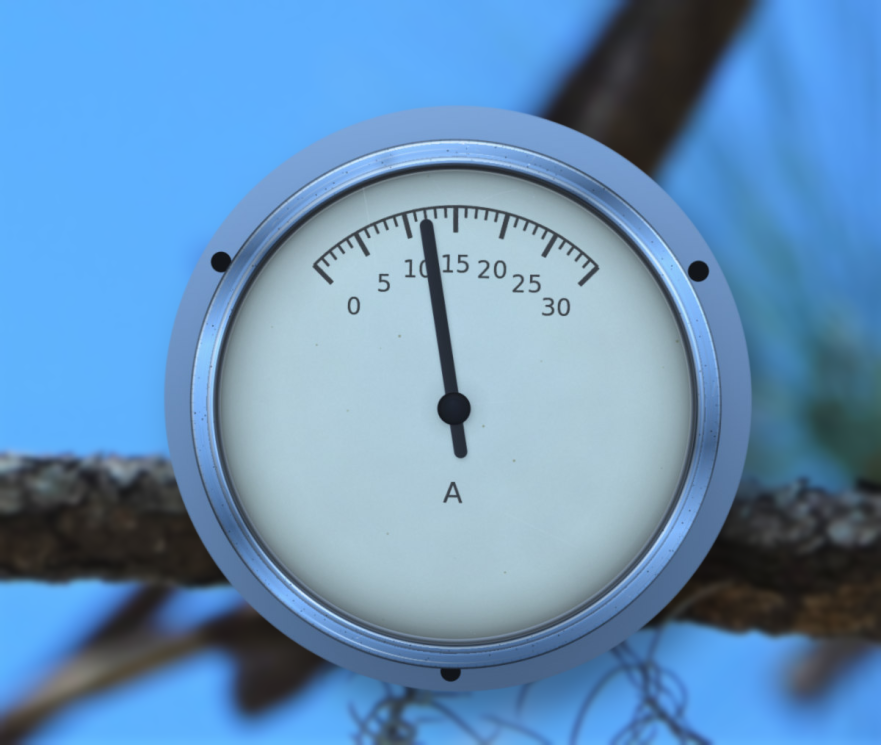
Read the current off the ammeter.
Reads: 12 A
